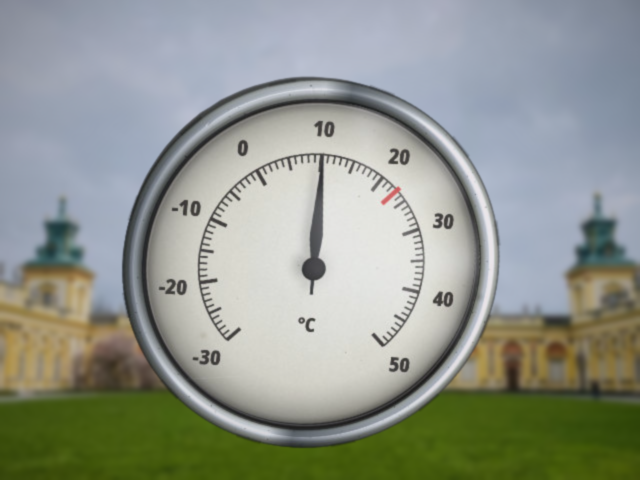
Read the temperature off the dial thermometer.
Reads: 10 °C
